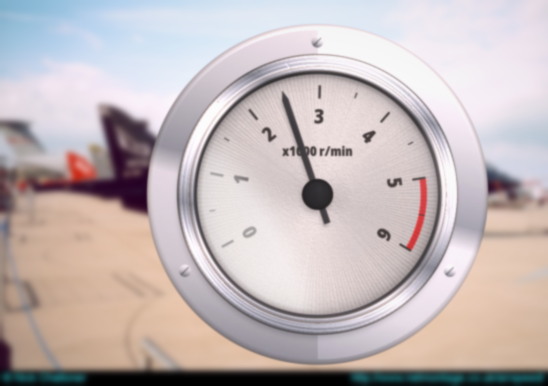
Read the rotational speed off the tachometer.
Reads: 2500 rpm
